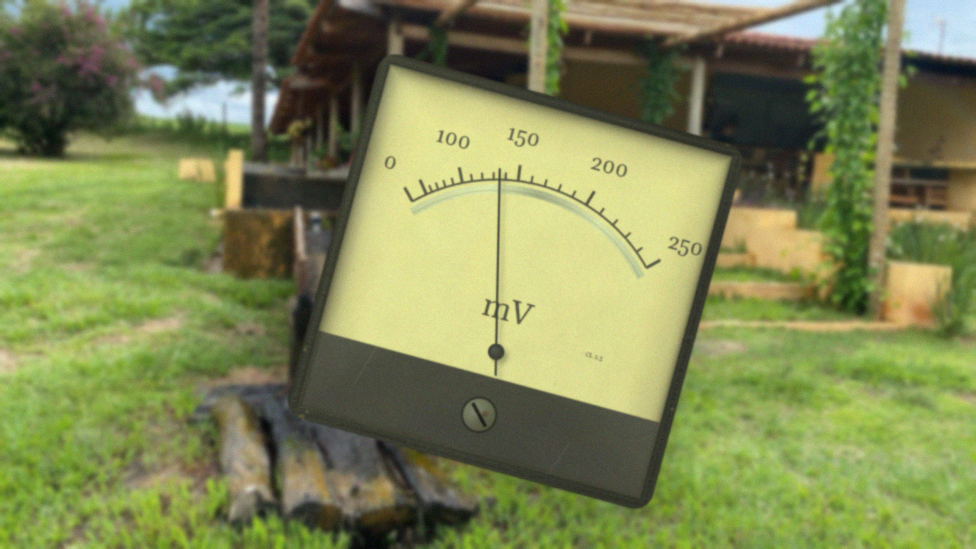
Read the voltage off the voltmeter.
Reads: 135 mV
